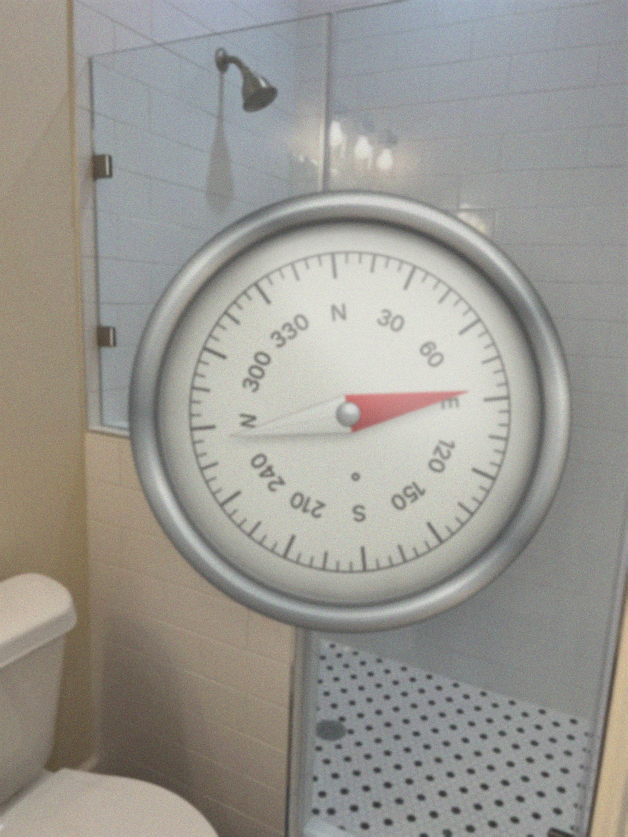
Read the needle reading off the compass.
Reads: 85 °
